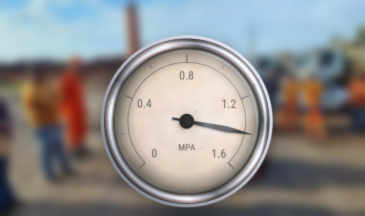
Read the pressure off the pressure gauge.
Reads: 1.4 MPa
